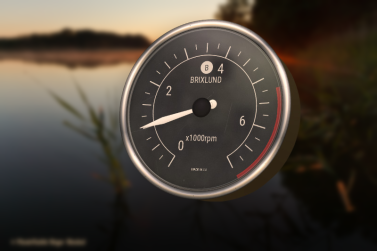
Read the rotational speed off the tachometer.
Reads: 1000 rpm
